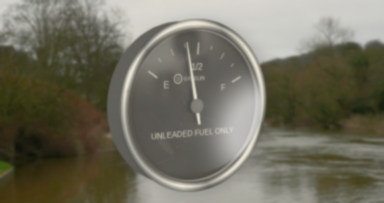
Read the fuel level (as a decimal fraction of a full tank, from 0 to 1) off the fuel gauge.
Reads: 0.375
